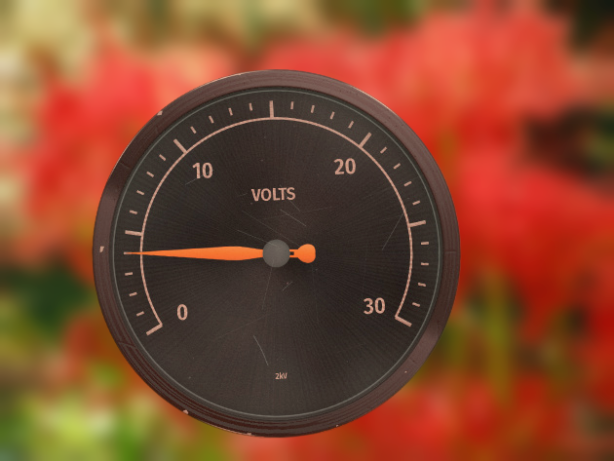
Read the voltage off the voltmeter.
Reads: 4 V
